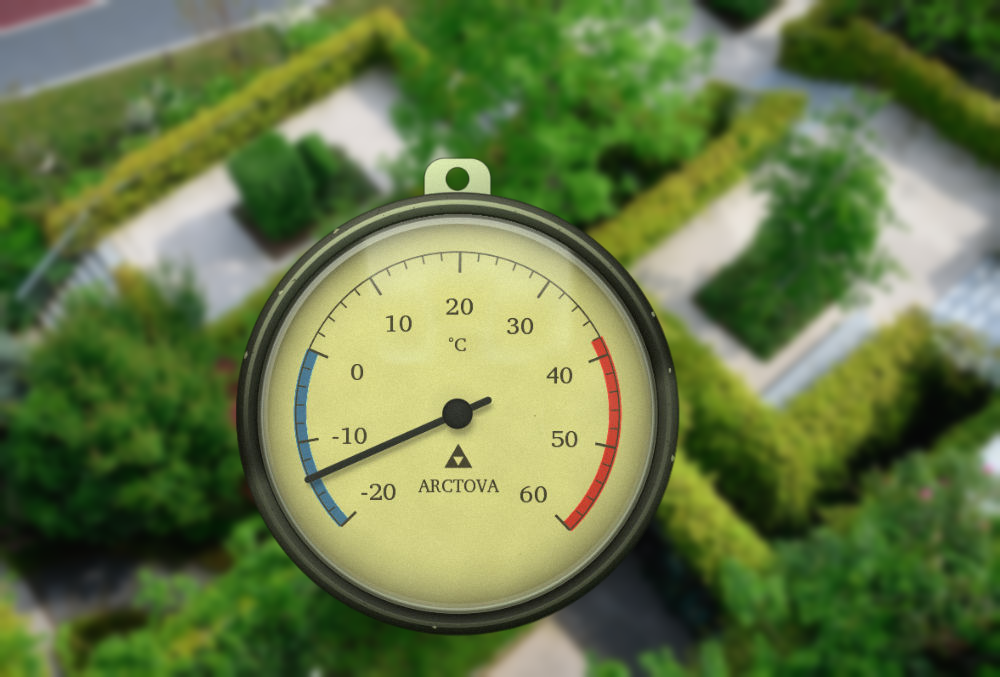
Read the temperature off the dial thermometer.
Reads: -14 °C
